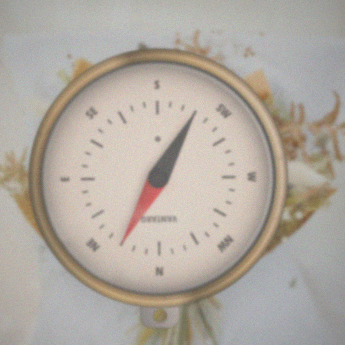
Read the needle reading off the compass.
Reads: 30 °
